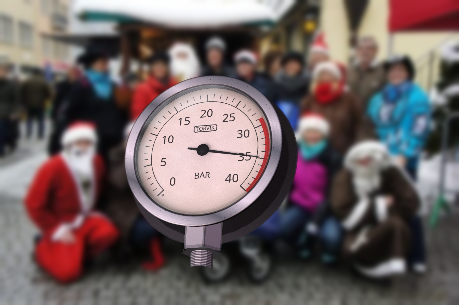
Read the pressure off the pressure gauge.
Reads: 35 bar
